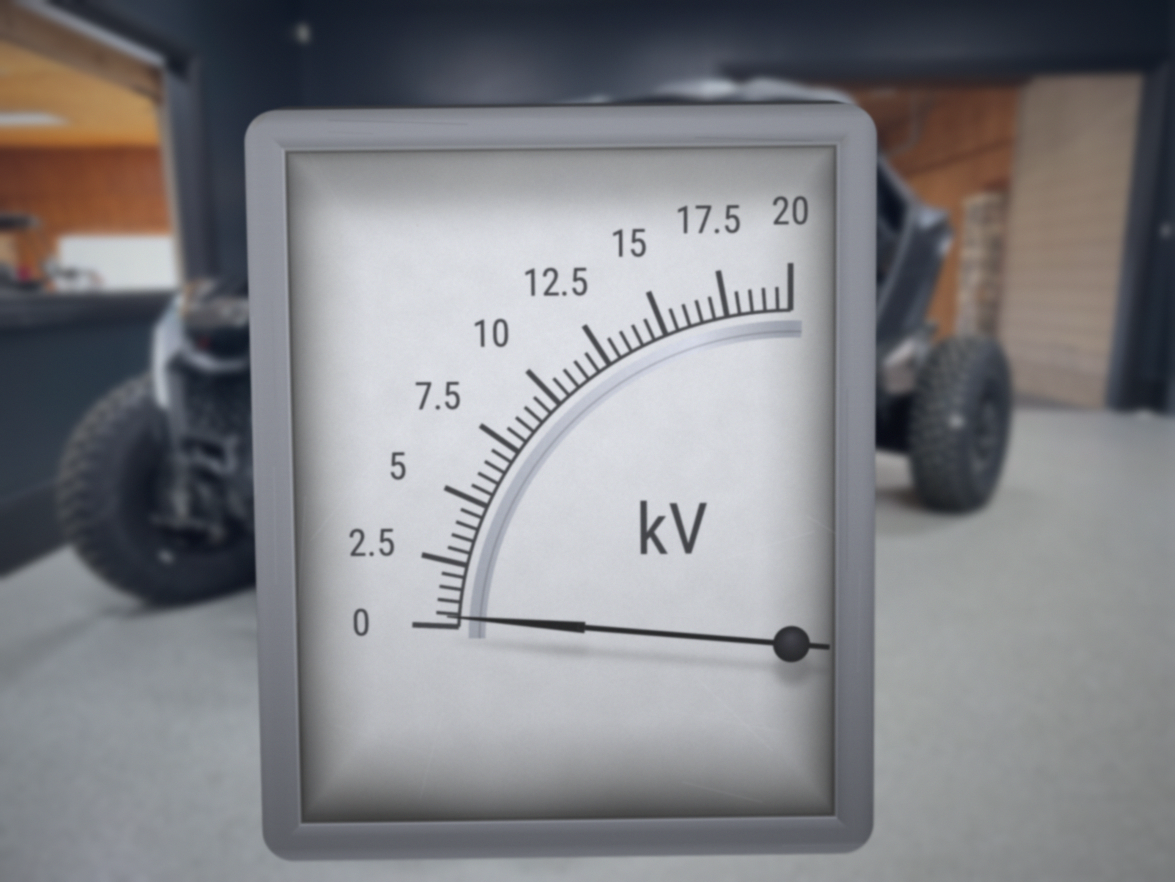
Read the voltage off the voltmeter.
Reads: 0.5 kV
